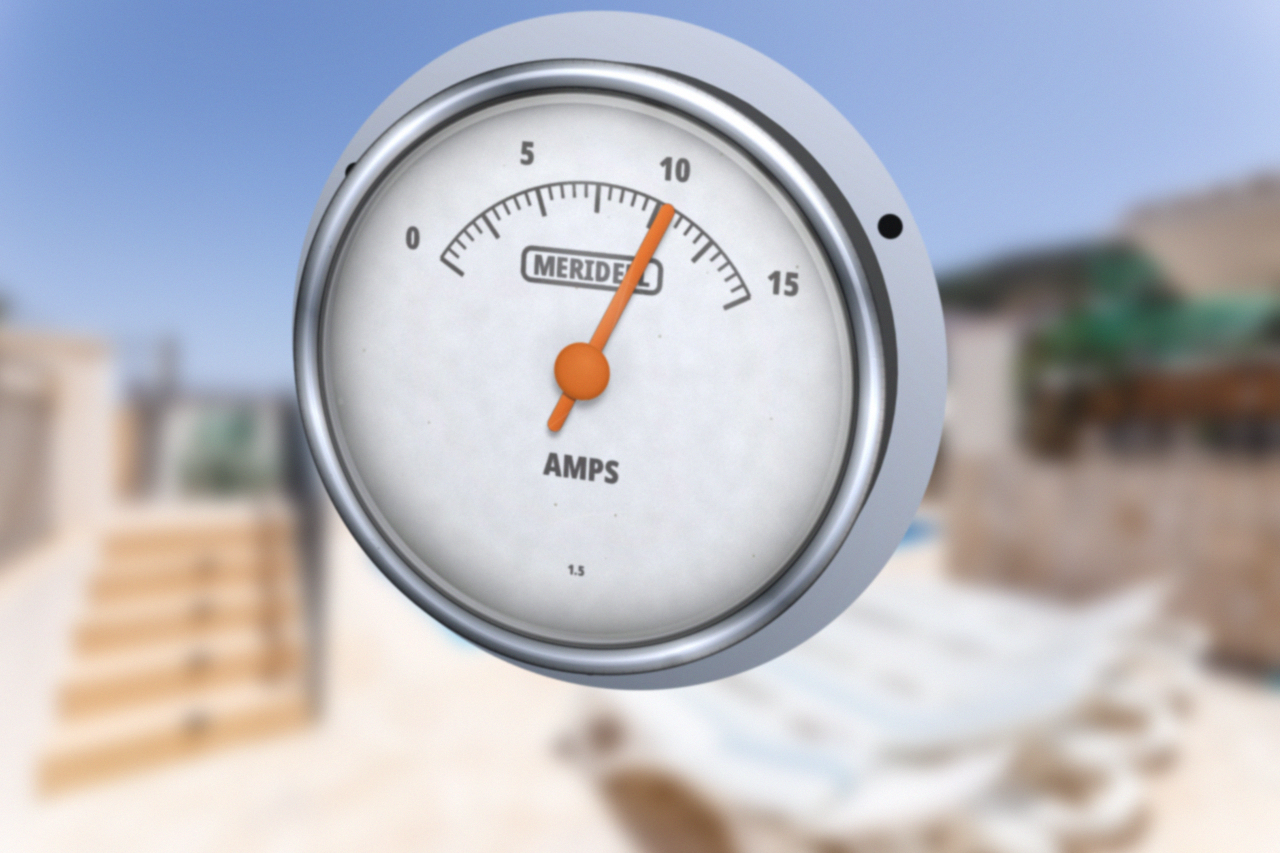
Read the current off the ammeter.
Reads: 10.5 A
